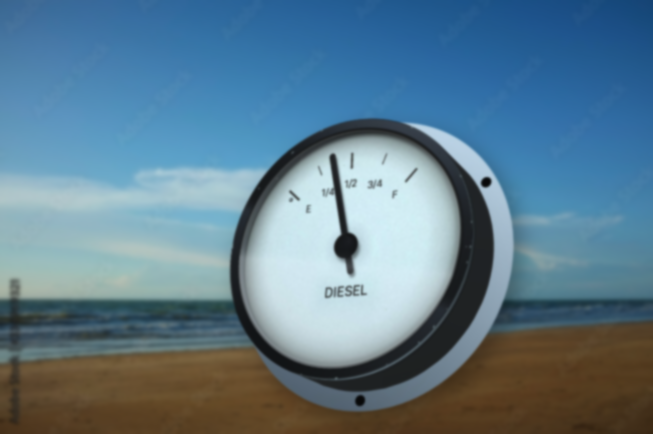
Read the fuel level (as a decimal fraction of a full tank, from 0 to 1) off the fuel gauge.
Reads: 0.375
